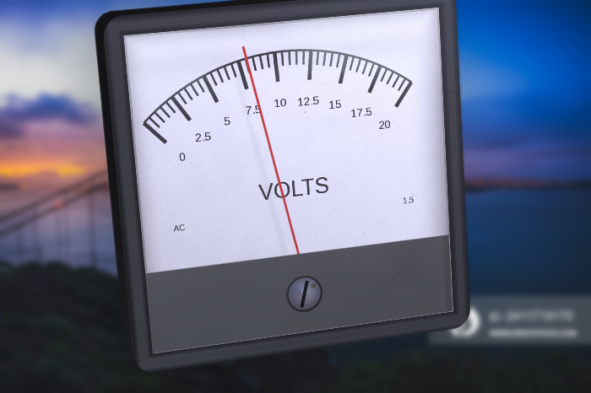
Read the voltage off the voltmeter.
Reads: 8 V
